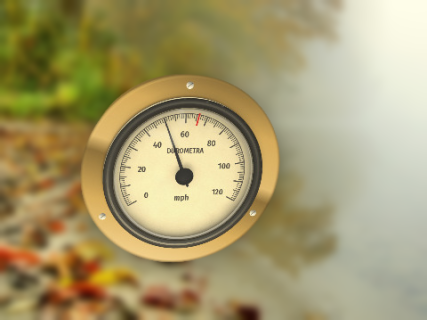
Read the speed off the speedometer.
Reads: 50 mph
